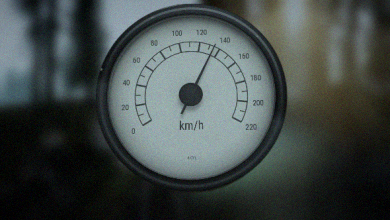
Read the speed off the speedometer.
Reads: 135 km/h
